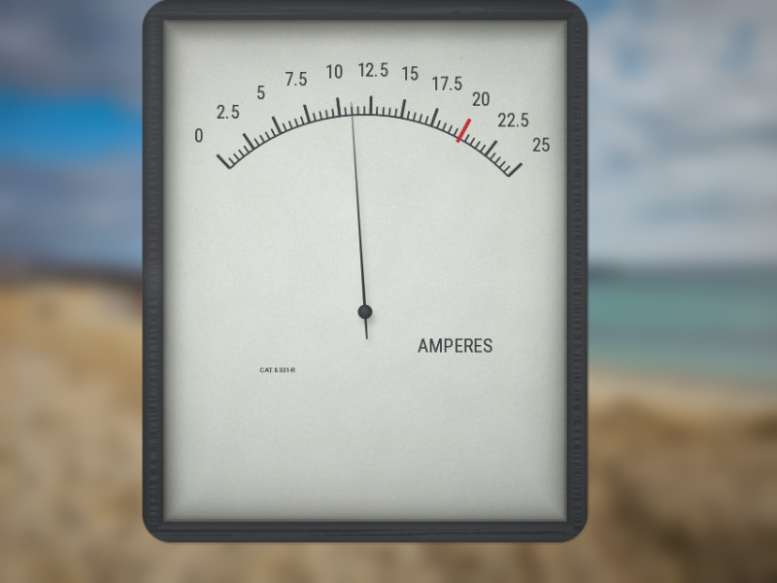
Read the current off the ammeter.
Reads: 11 A
